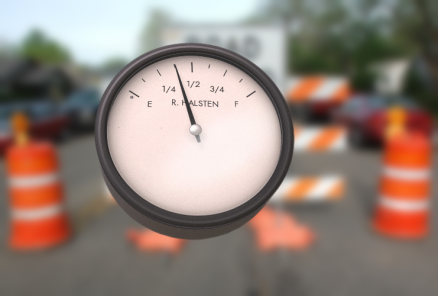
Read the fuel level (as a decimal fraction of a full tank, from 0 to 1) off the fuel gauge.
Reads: 0.375
